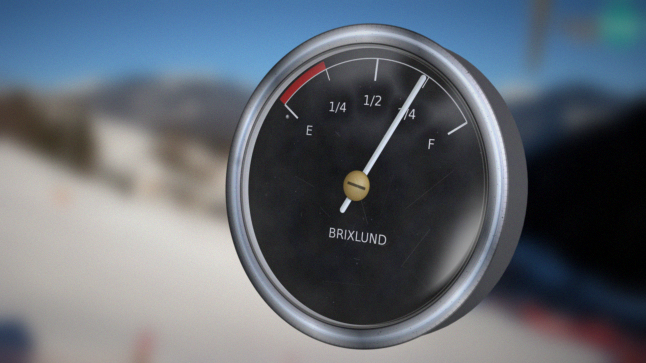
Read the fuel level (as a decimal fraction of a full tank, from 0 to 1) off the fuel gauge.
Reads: 0.75
